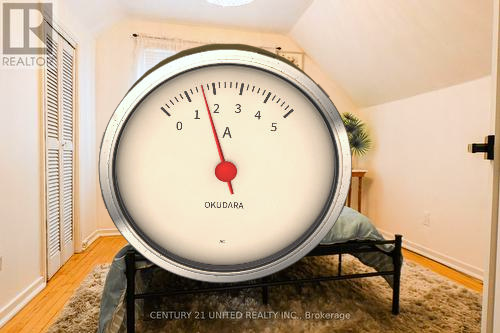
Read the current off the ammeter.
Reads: 1.6 A
